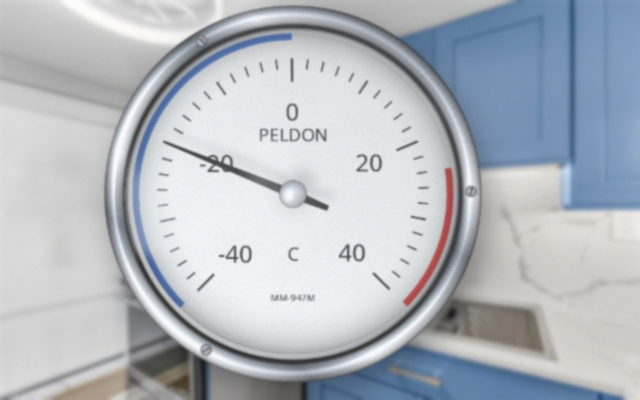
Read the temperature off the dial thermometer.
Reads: -20 °C
